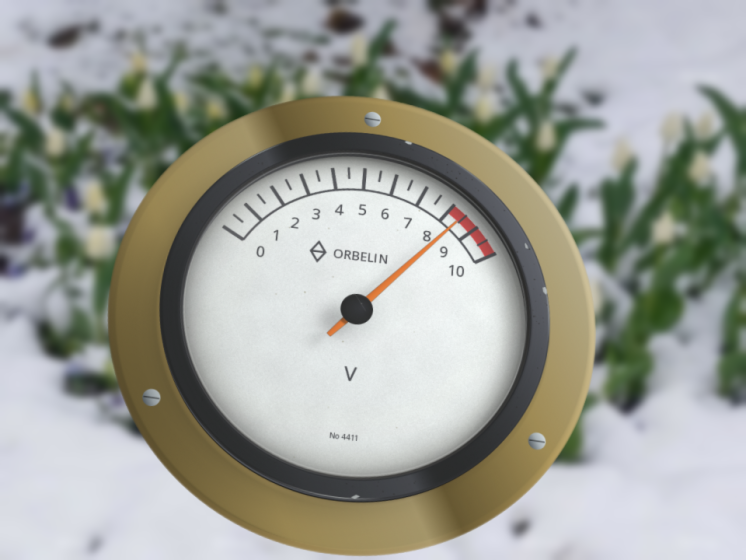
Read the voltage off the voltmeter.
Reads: 8.5 V
